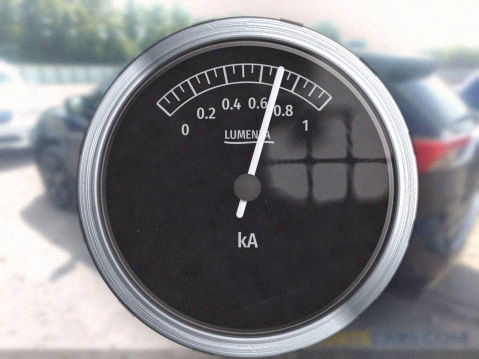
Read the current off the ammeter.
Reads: 0.7 kA
